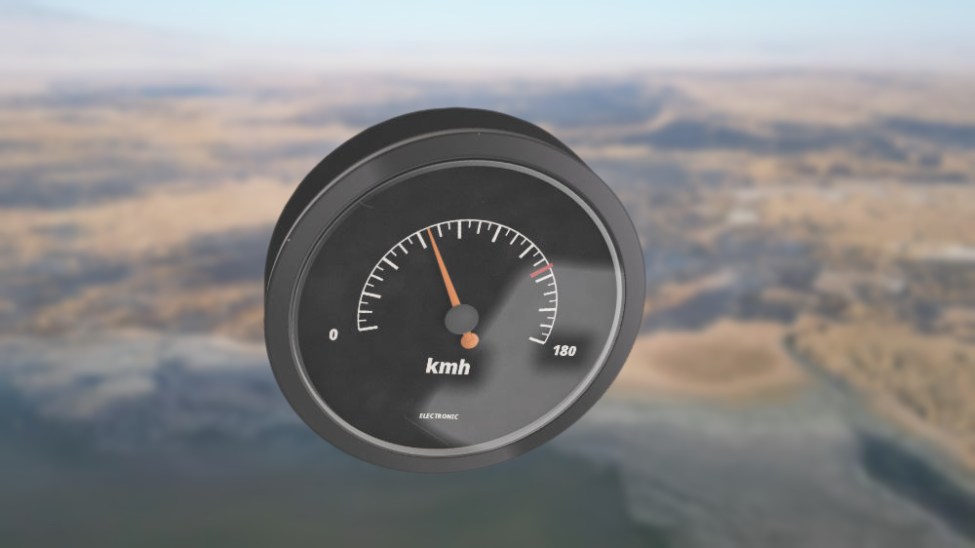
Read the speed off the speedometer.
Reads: 65 km/h
